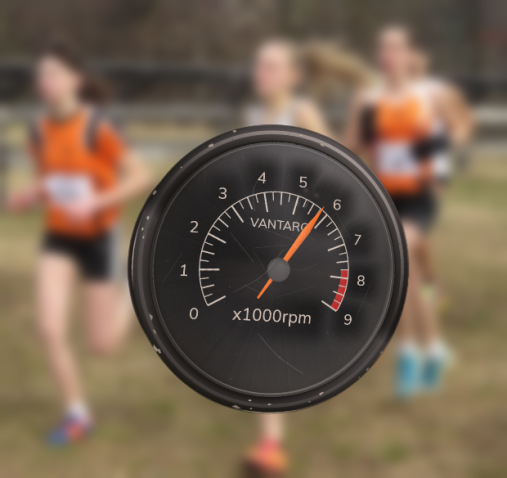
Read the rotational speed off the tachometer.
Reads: 5750 rpm
